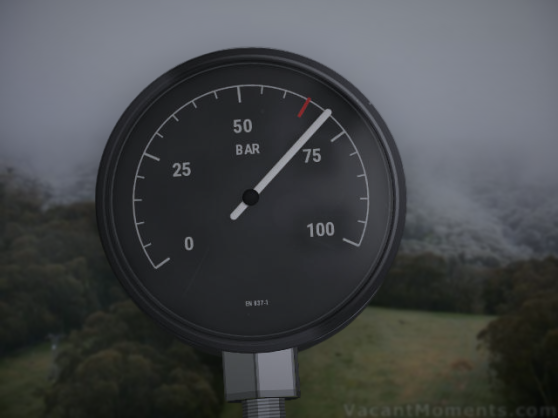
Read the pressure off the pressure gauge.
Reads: 70 bar
